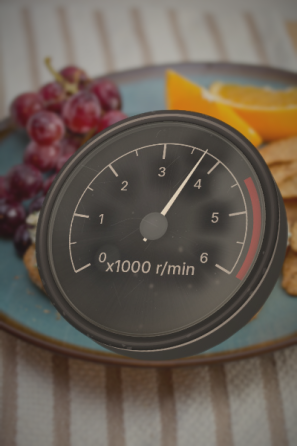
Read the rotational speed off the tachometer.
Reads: 3750 rpm
